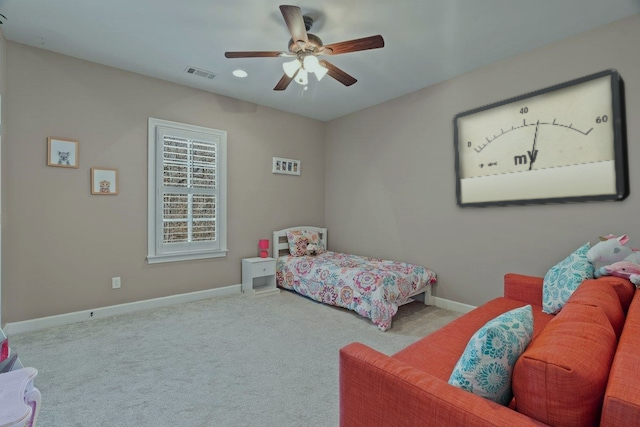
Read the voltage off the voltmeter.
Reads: 45 mV
